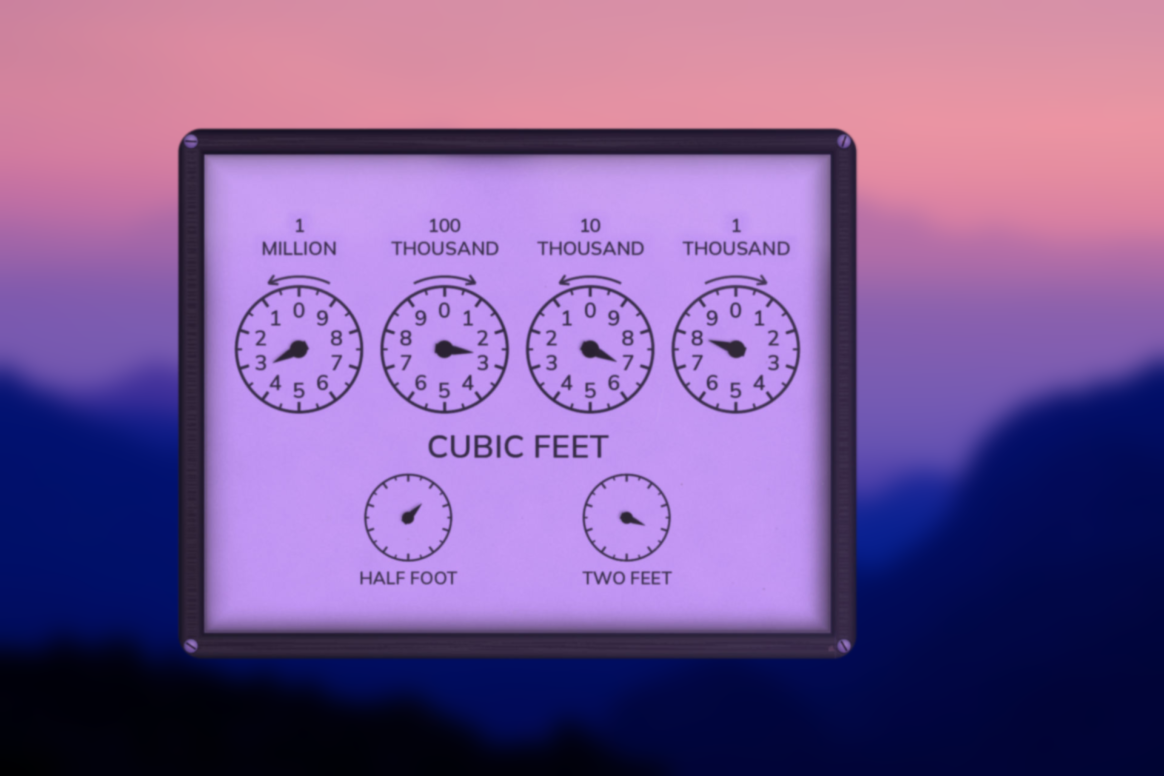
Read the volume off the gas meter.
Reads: 326800 ft³
